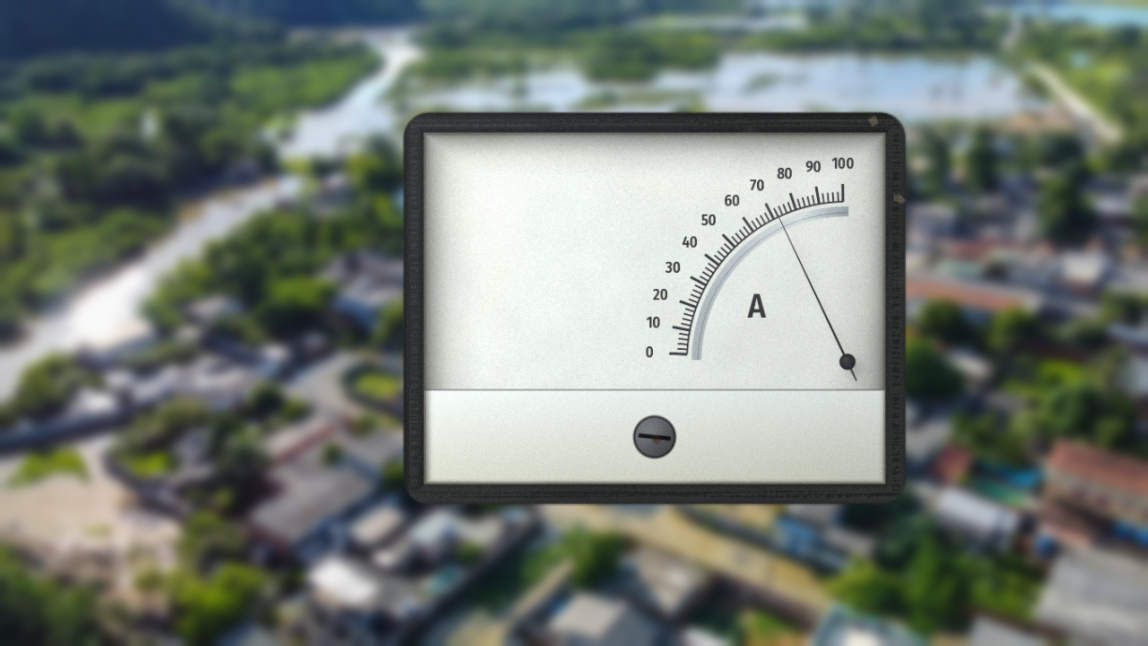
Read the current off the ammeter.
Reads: 72 A
